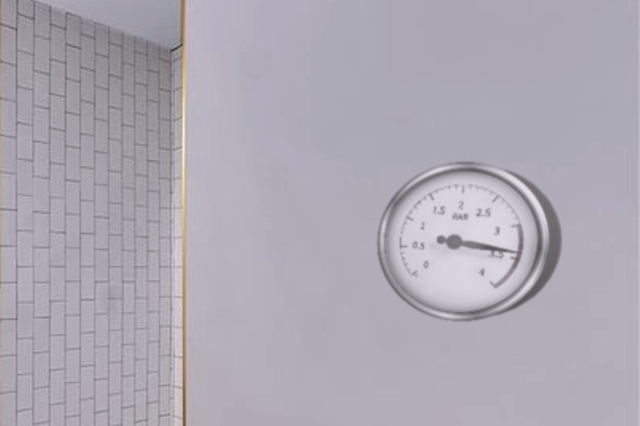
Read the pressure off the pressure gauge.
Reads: 3.4 bar
